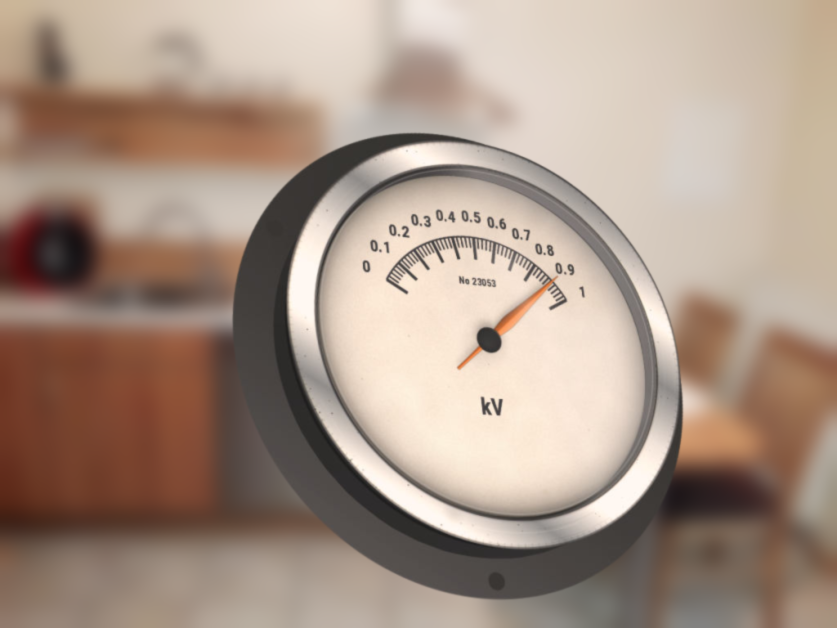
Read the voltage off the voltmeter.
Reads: 0.9 kV
